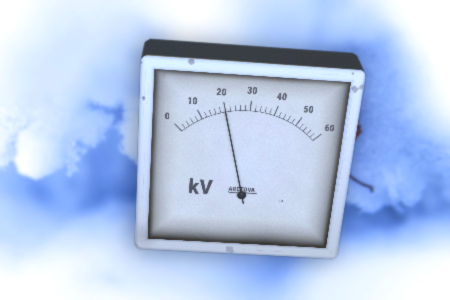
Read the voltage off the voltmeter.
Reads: 20 kV
